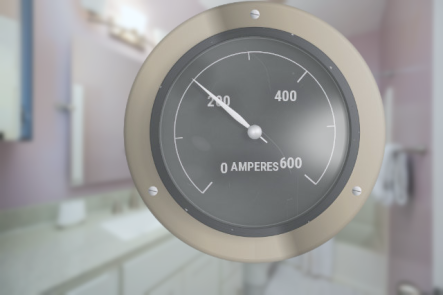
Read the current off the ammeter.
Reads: 200 A
